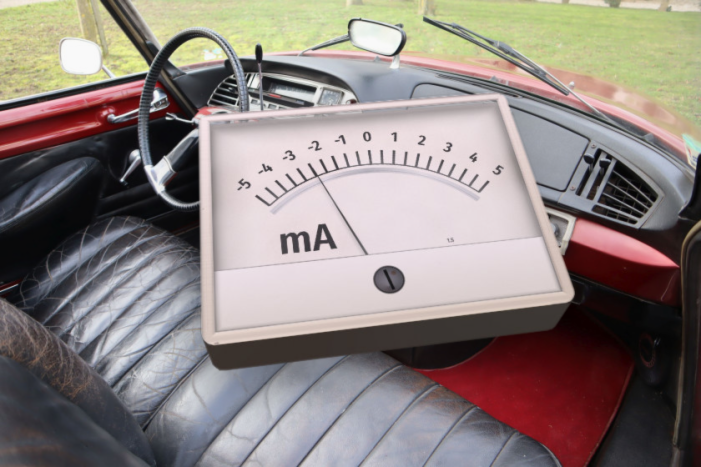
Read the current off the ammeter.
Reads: -2.5 mA
